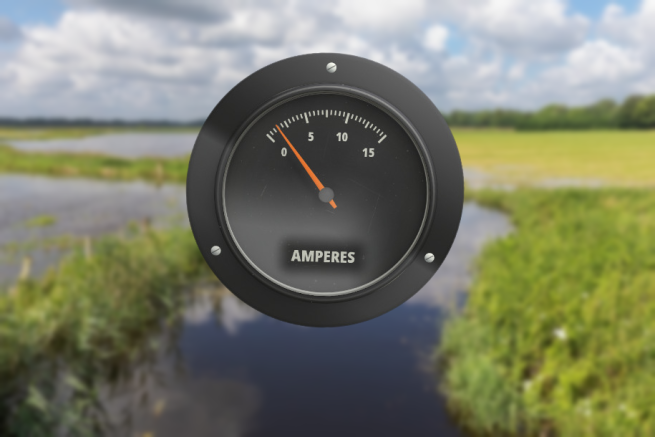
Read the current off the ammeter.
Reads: 1.5 A
